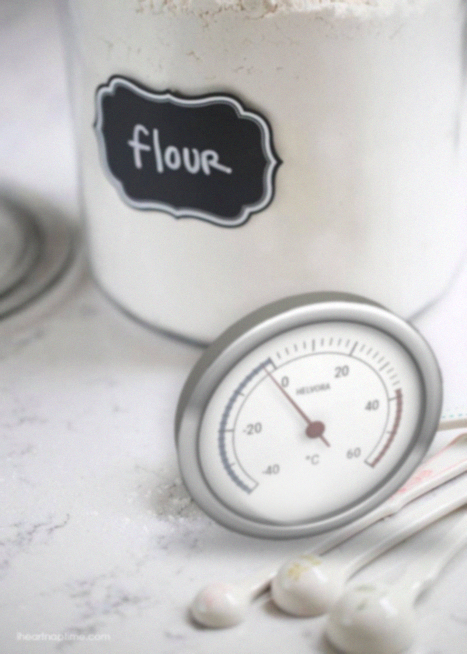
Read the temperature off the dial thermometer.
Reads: -2 °C
